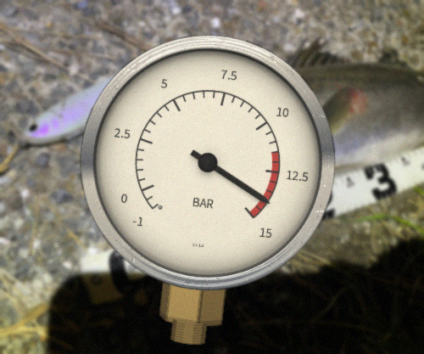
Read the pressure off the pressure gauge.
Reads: 14 bar
